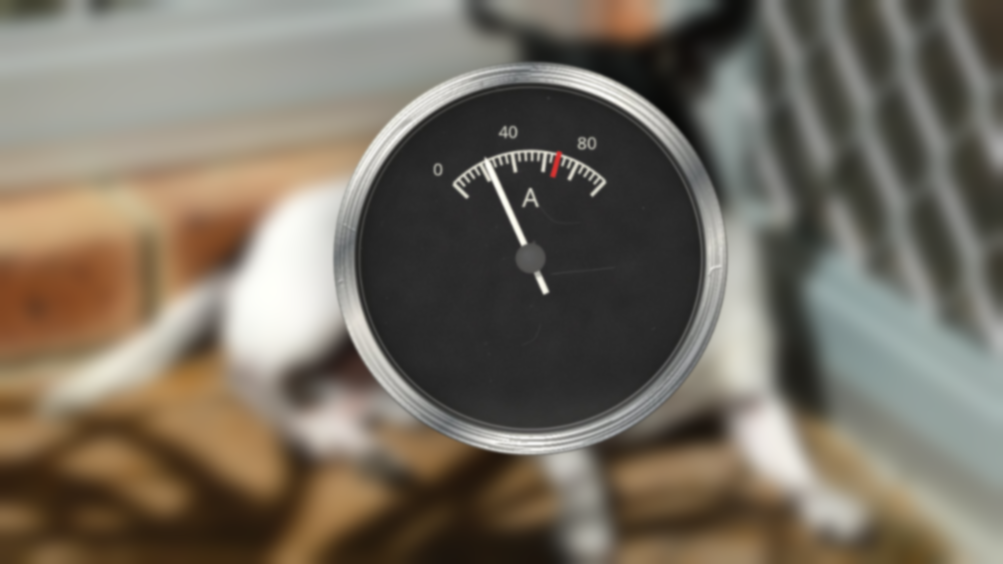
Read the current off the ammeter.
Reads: 24 A
